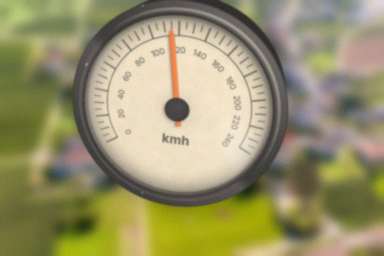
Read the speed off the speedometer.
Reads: 115 km/h
